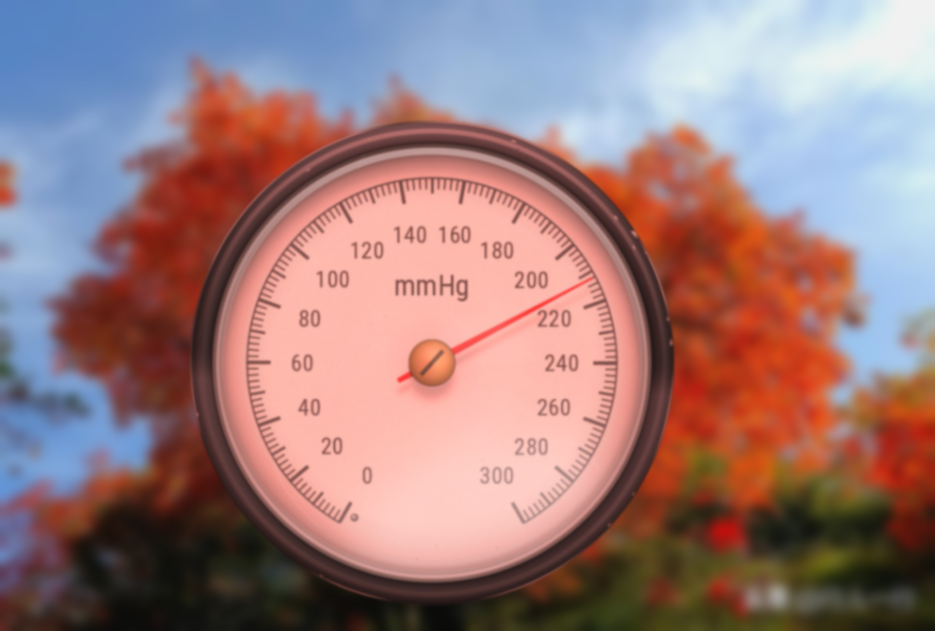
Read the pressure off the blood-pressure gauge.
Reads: 212 mmHg
